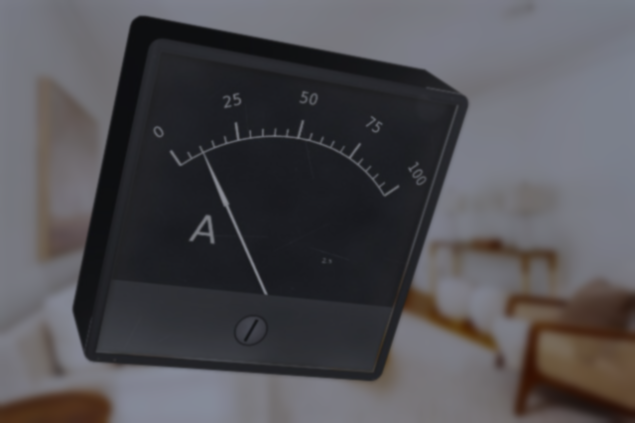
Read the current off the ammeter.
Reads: 10 A
